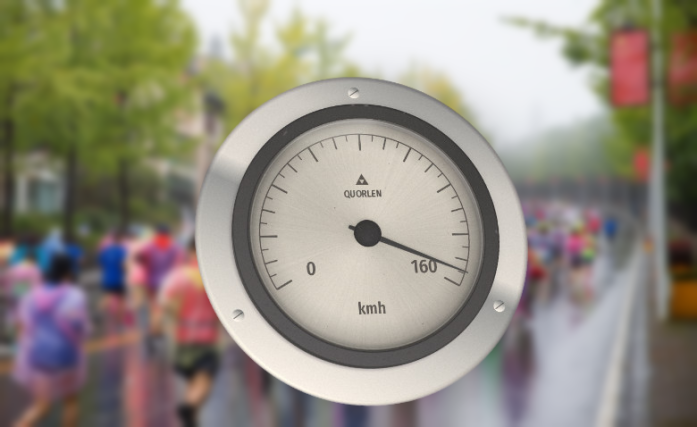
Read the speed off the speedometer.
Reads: 155 km/h
